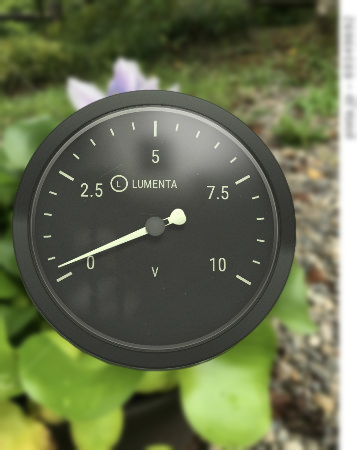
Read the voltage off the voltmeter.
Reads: 0.25 V
